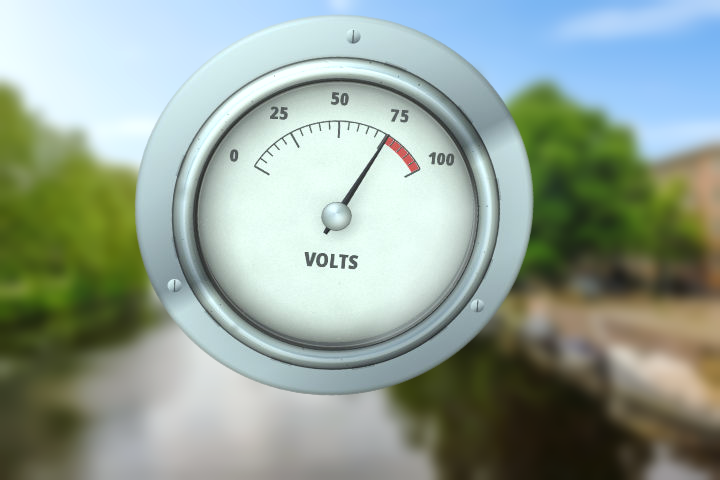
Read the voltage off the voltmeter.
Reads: 75 V
